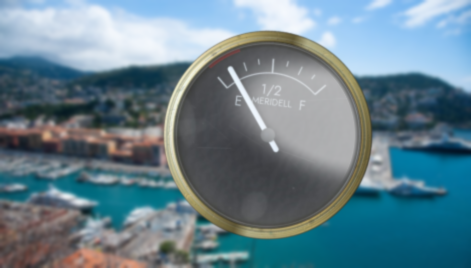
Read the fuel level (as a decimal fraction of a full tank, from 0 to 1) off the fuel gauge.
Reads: 0.125
